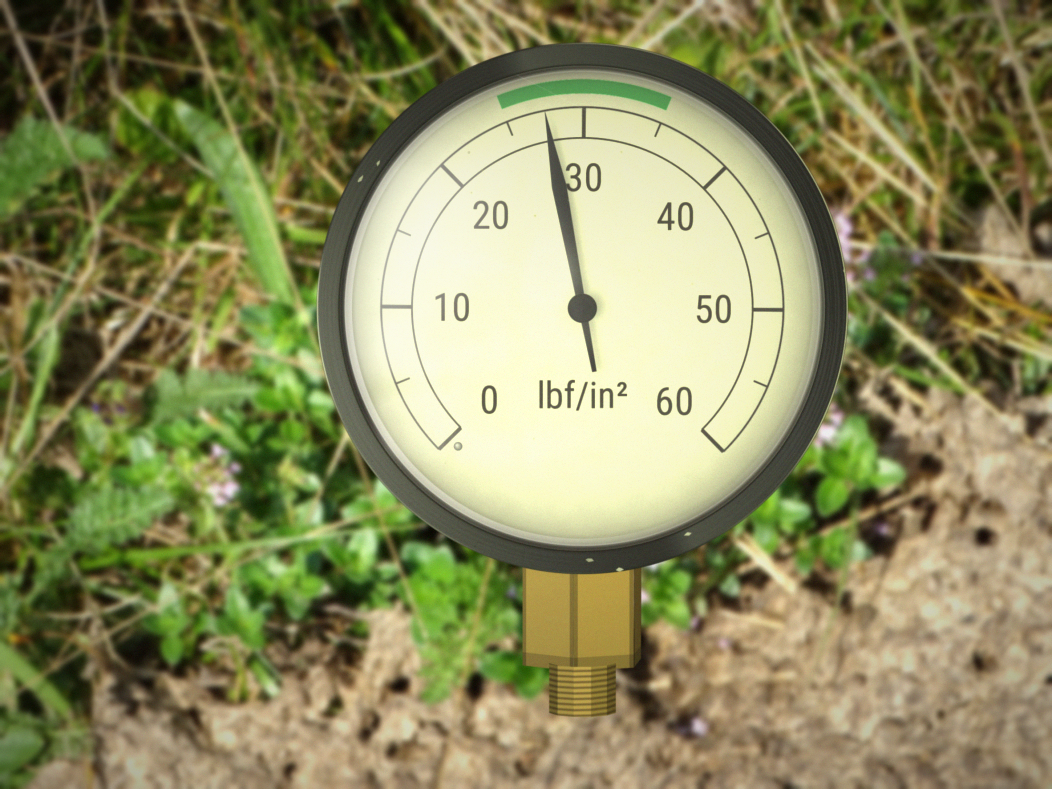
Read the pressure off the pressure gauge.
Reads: 27.5 psi
